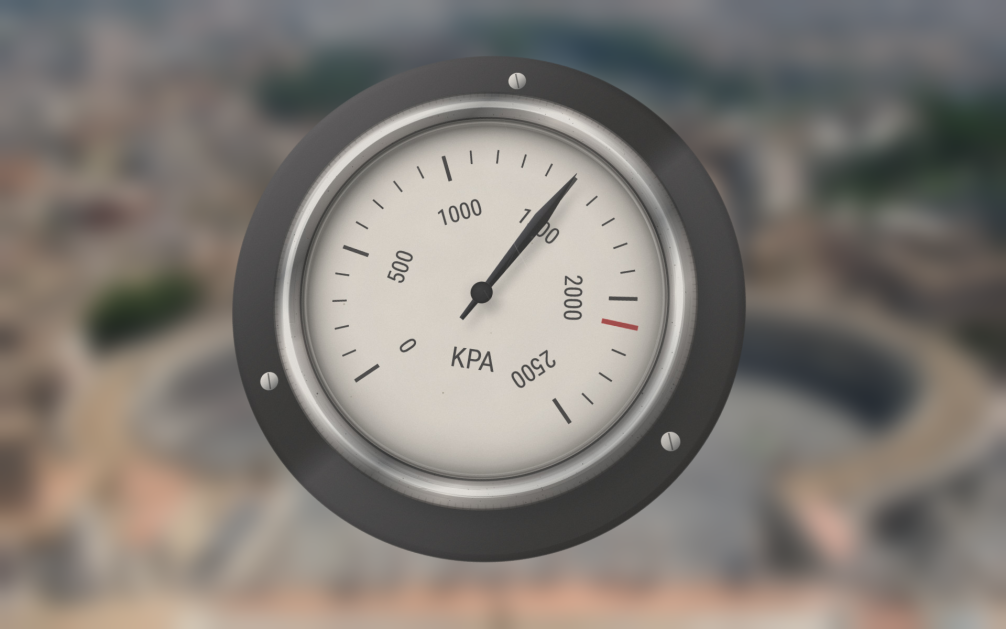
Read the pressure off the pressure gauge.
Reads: 1500 kPa
